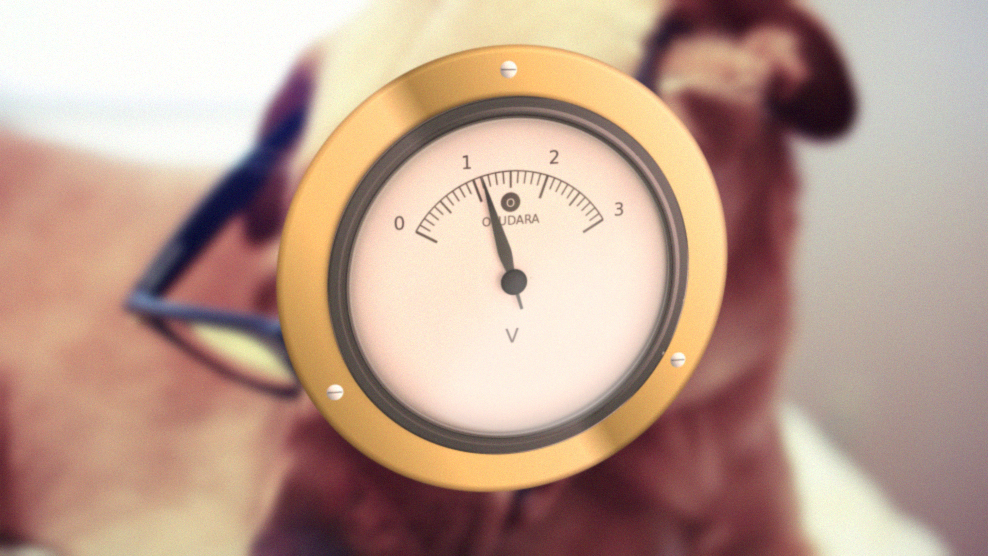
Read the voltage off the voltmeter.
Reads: 1.1 V
